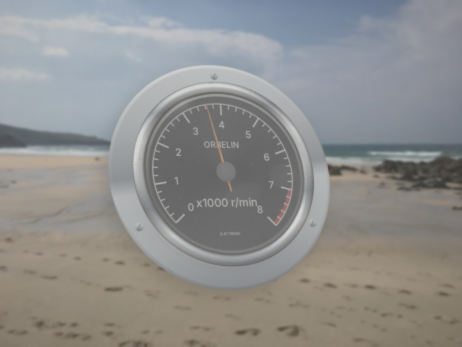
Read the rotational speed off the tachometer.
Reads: 3600 rpm
